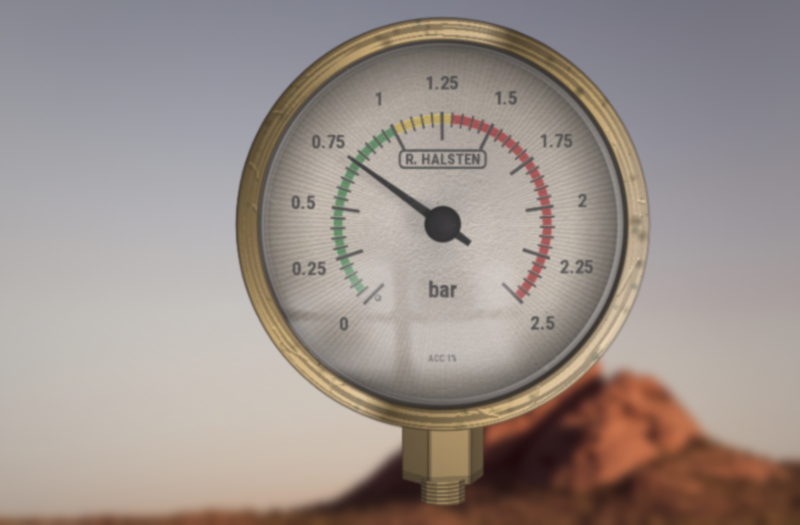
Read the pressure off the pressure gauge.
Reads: 0.75 bar
